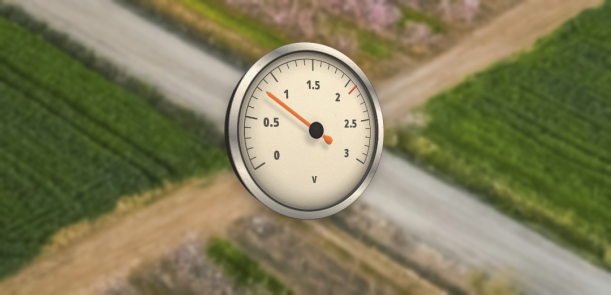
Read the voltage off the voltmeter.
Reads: 0.8 V
